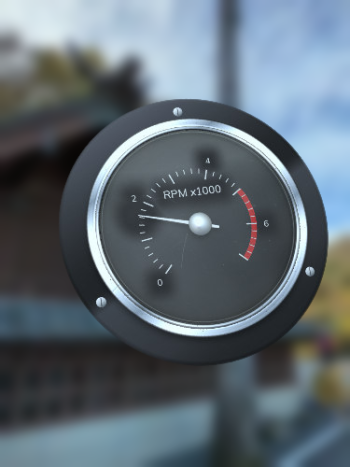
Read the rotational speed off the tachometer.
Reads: 1600 rpm
